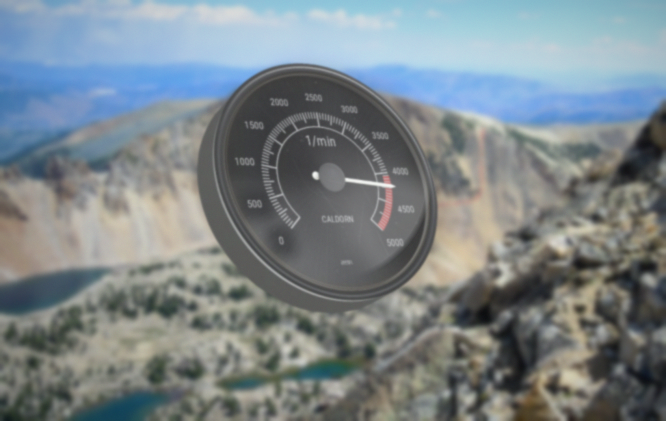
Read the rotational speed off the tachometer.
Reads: 4250 rpm
